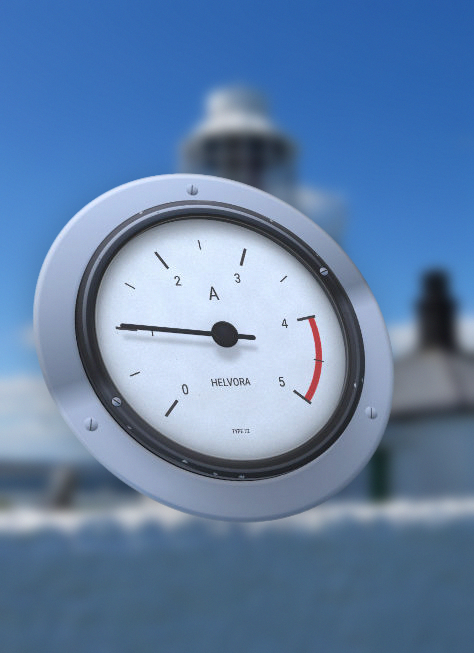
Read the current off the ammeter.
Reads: 1 A
